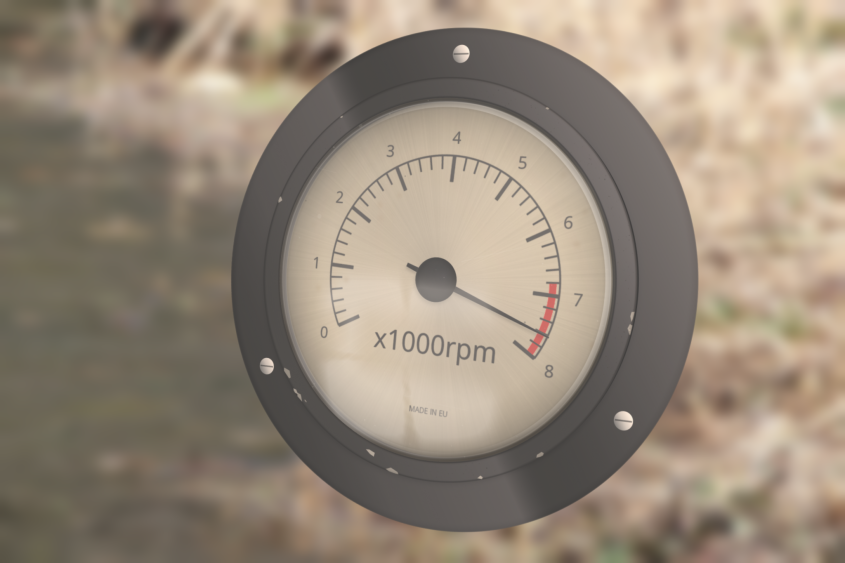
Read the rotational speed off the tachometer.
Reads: 7600 rpm
